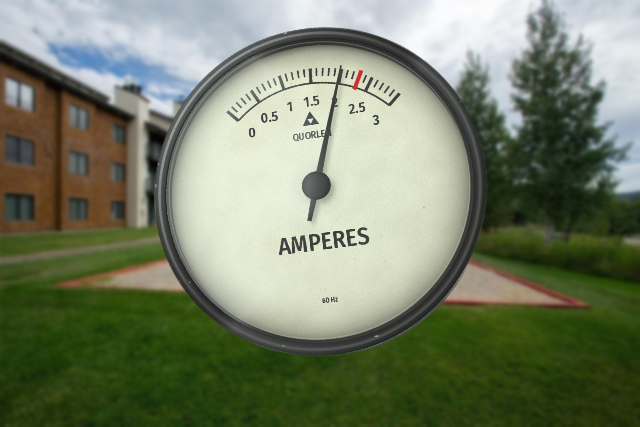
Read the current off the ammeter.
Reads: 2 A
